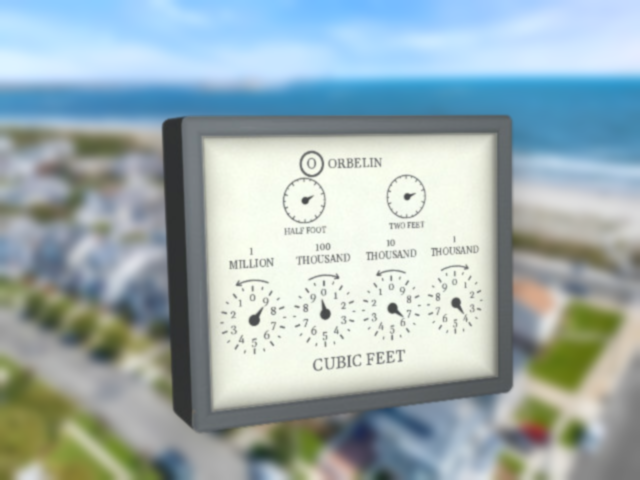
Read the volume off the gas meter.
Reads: 896400 ft³
